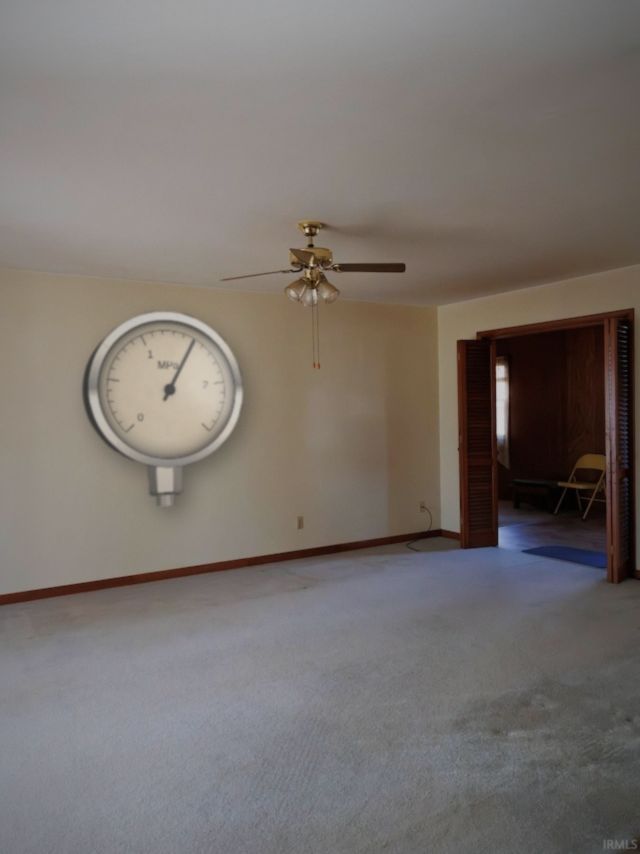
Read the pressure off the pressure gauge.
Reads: 1.5 MPa
